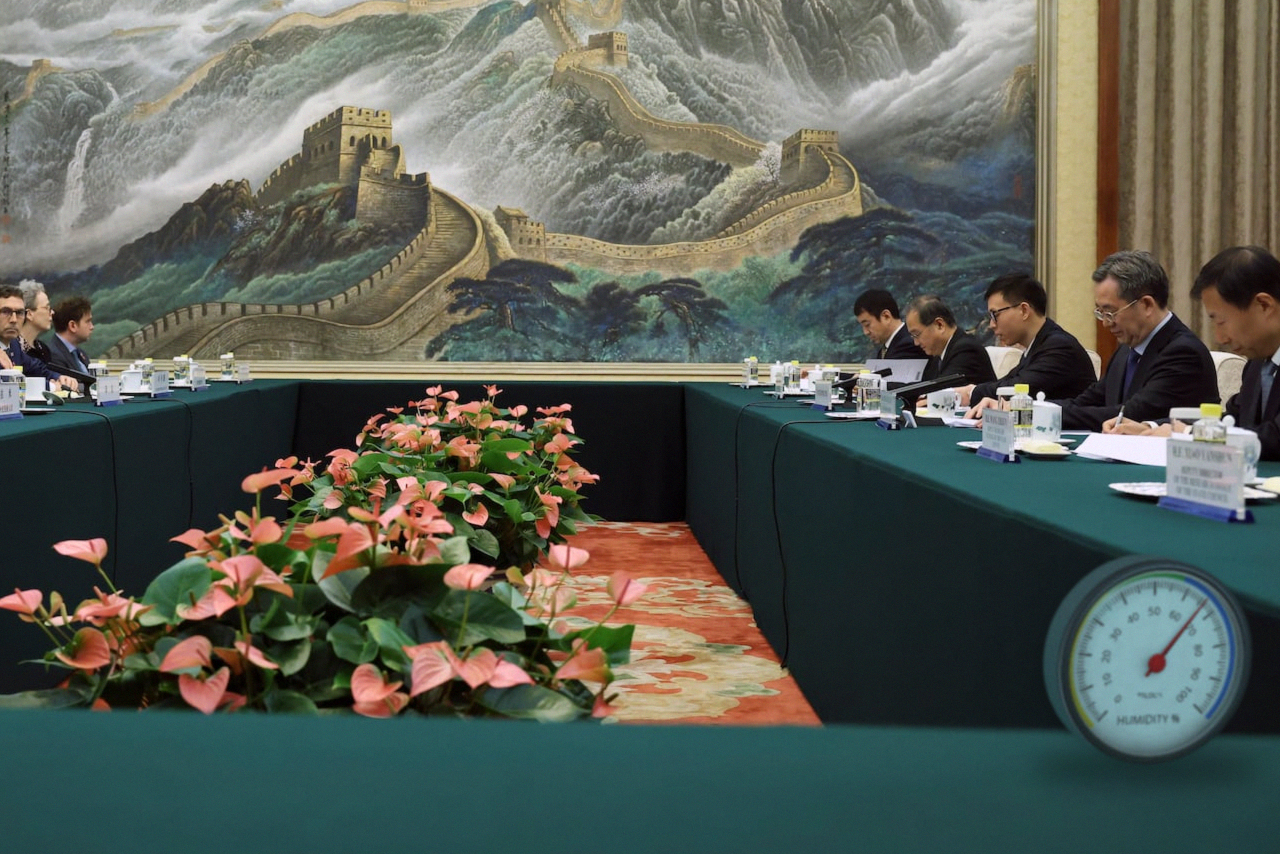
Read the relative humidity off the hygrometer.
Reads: 65 %
